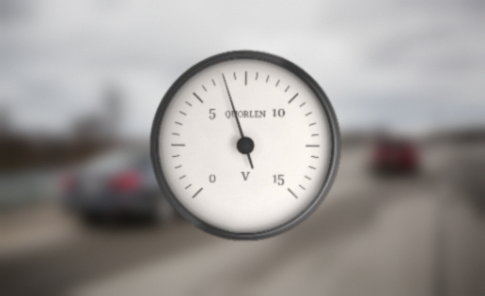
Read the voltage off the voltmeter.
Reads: 6.5 V
